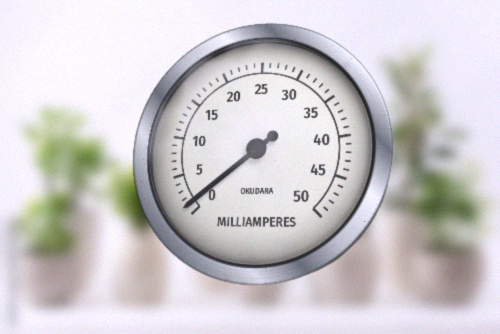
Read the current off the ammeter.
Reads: 1 mA
